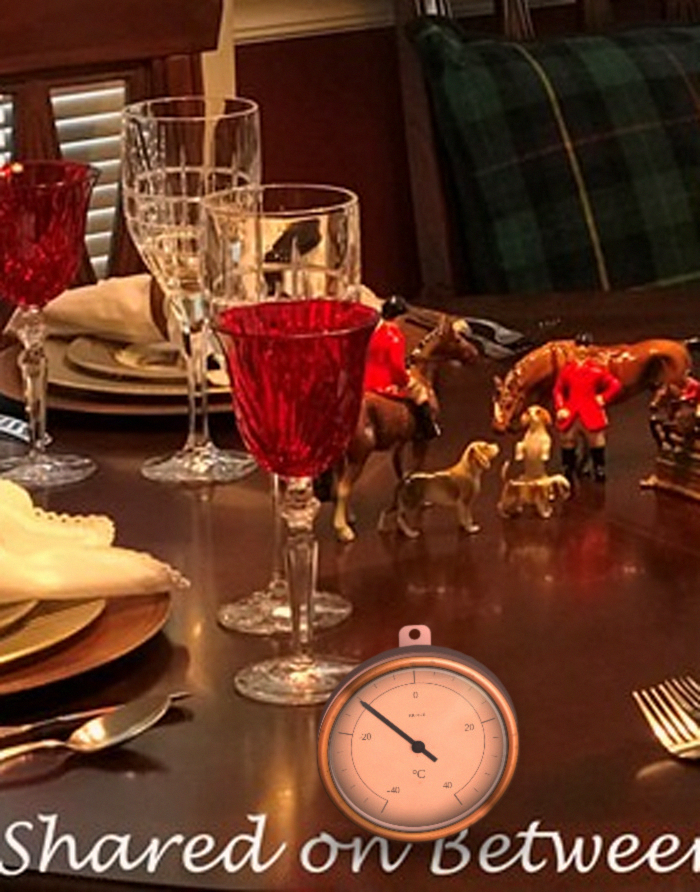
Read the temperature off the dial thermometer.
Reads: -12 °C
